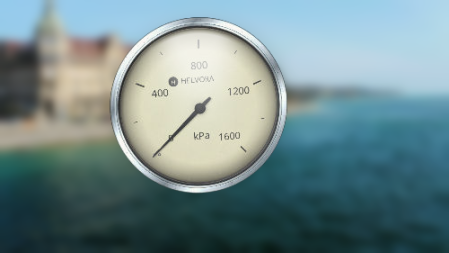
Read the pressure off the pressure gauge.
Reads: 0 kPa
